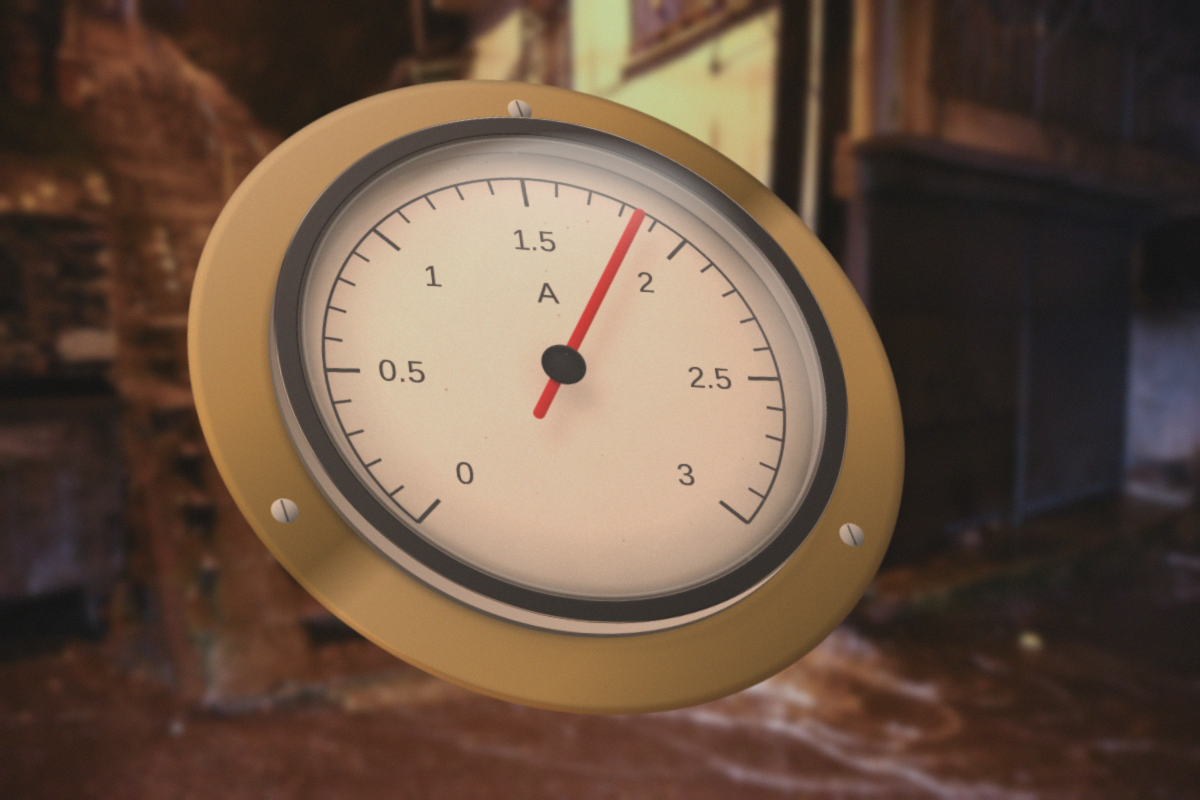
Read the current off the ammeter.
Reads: 1.85 A
